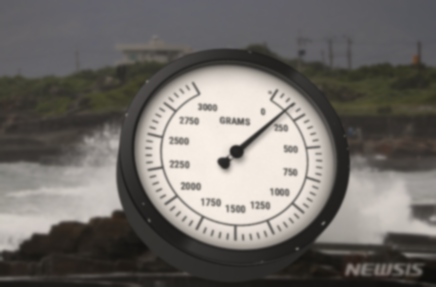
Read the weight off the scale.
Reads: 150 g
